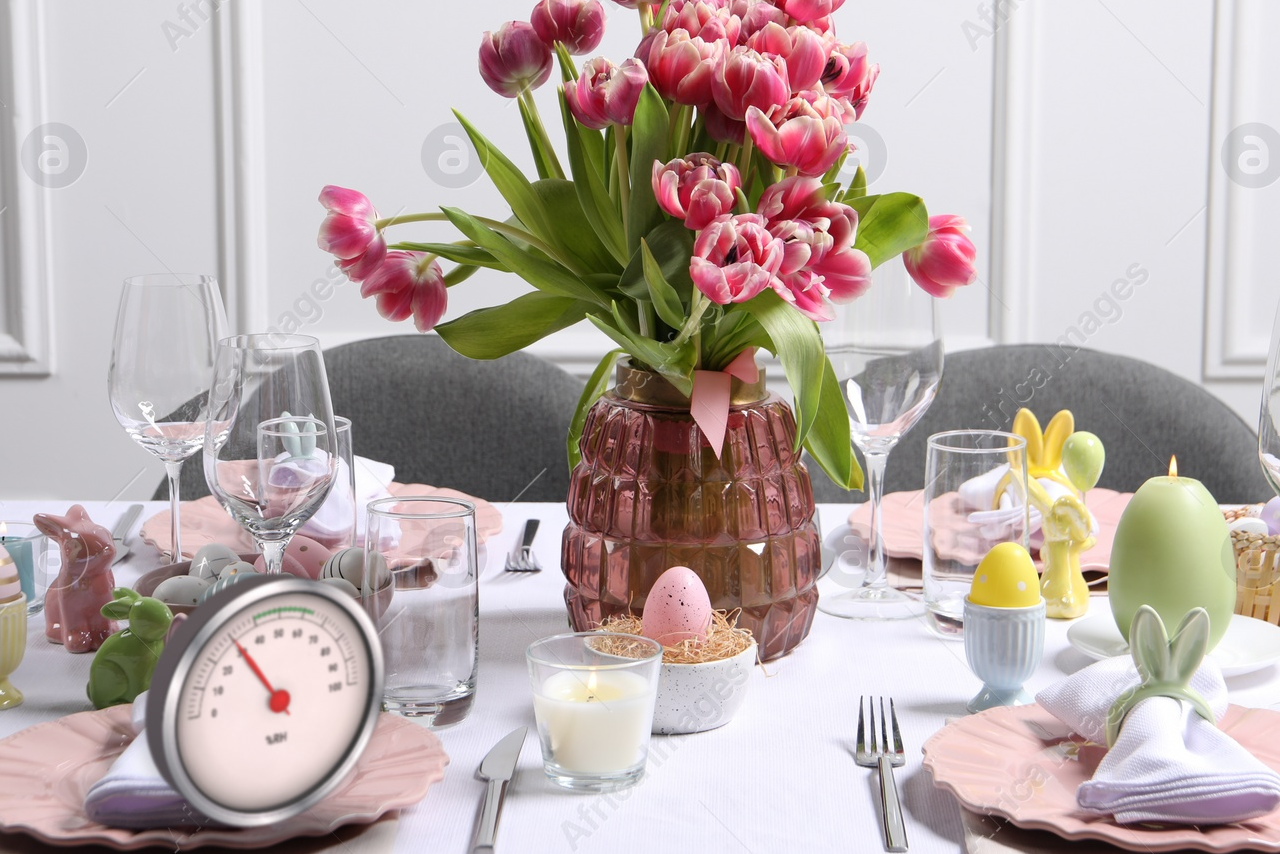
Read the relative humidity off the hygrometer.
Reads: 30 %
